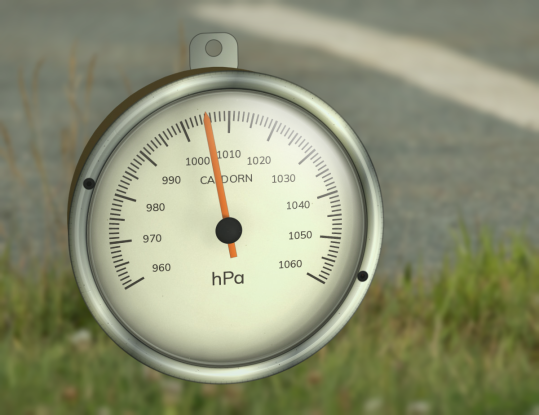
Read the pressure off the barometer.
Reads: 1005 hPa
